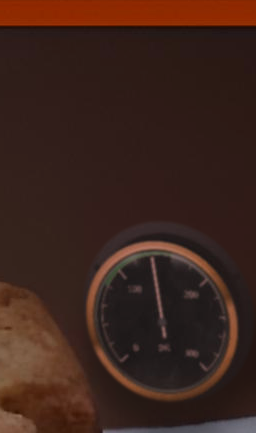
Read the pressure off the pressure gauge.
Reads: 140 psi
